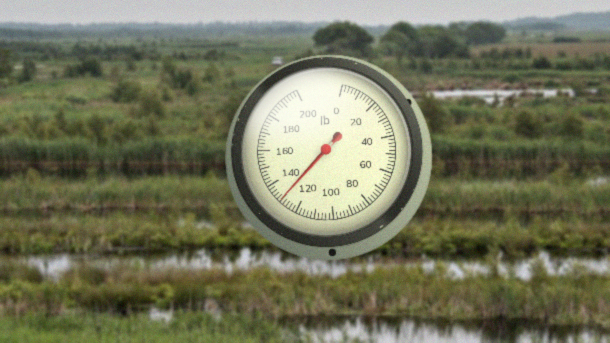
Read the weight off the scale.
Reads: 130 lb
